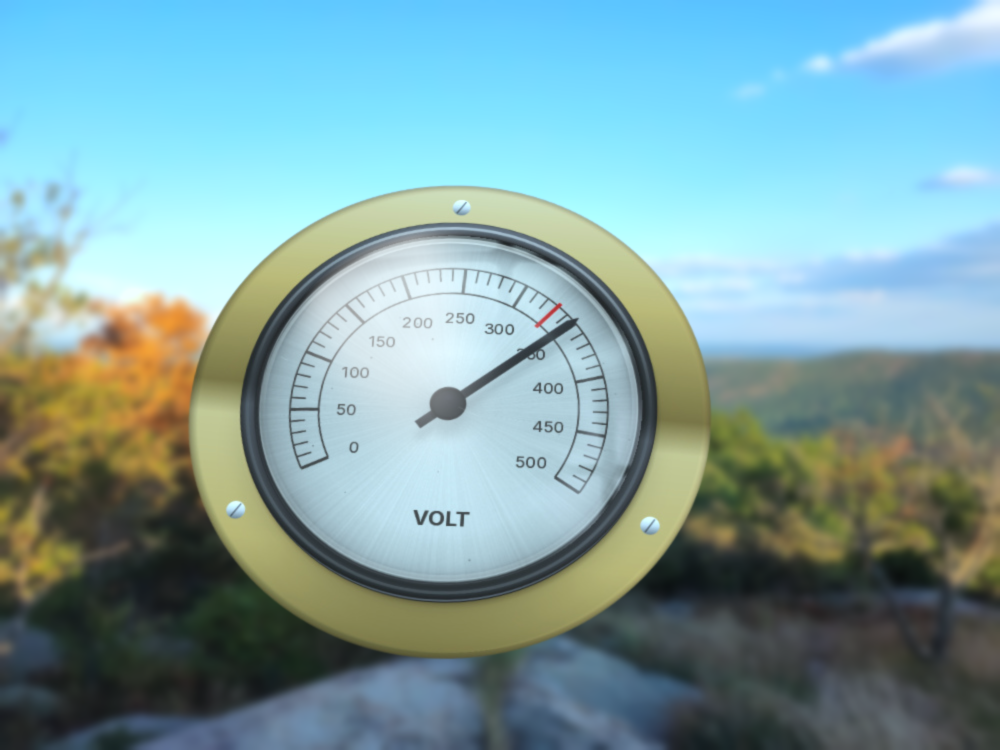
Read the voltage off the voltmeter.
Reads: 350 V
